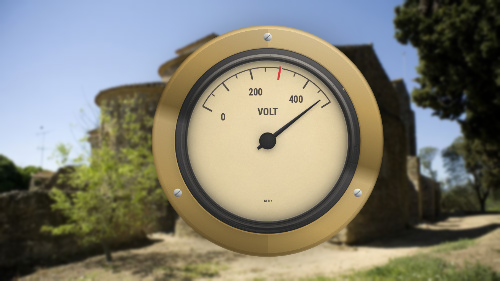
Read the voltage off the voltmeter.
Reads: 475 V
